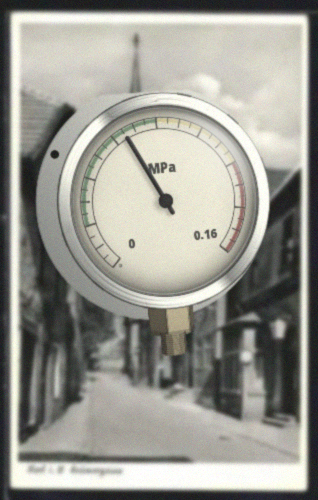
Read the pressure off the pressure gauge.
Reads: 0.065 MPa
